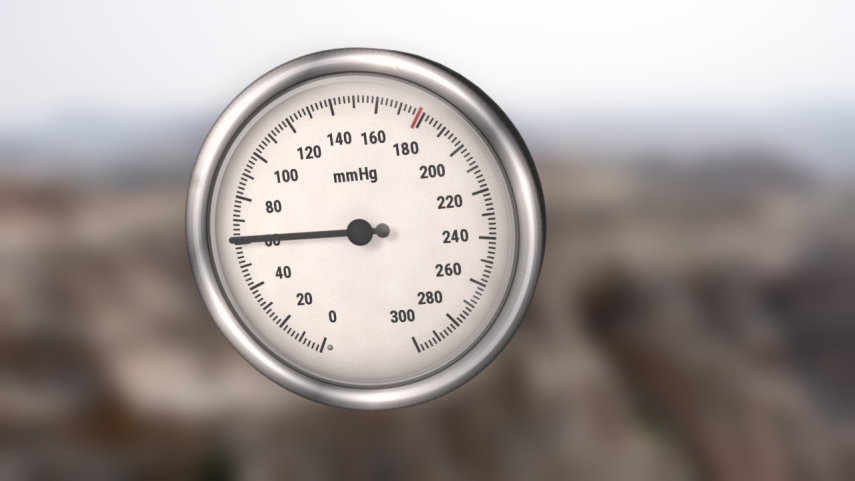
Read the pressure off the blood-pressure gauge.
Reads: 62 mmHg
